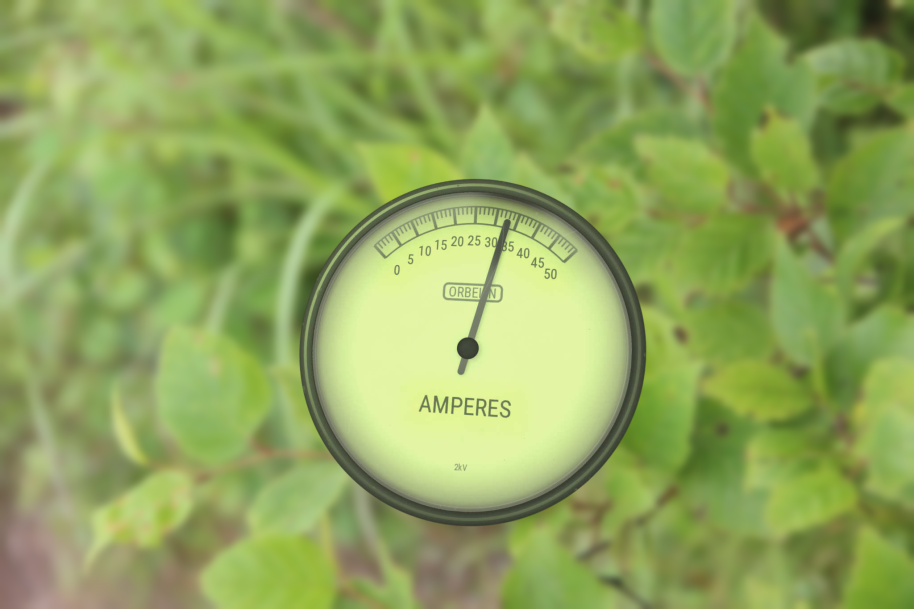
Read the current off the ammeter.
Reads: 33 A
